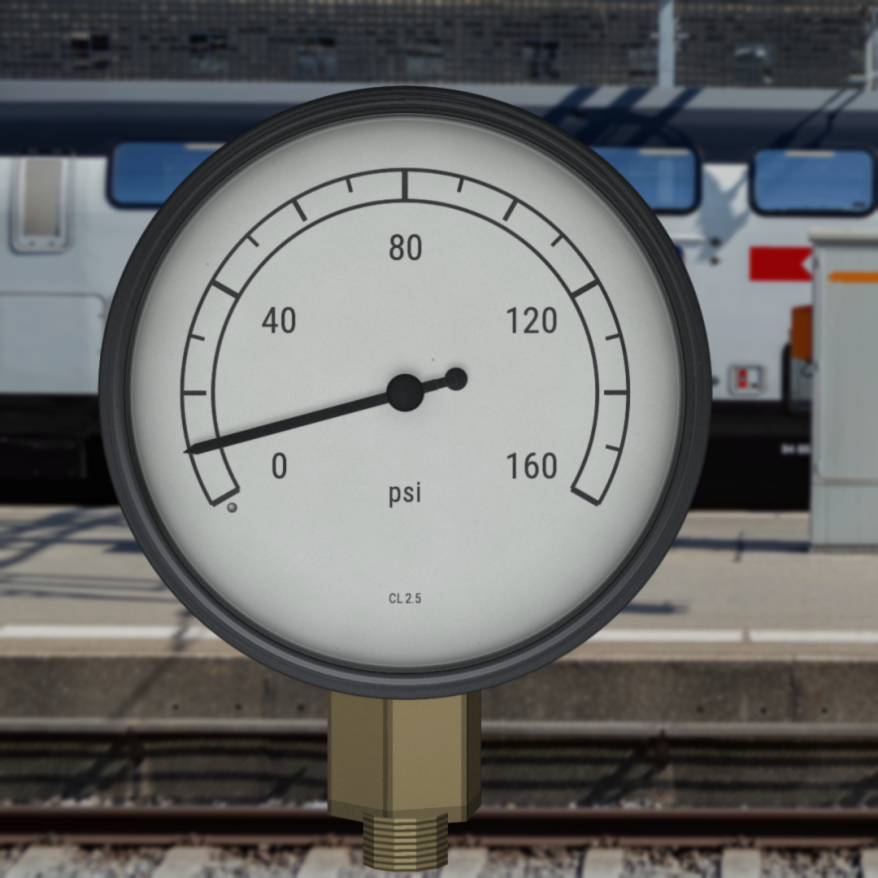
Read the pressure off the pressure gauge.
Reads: 10 psi
